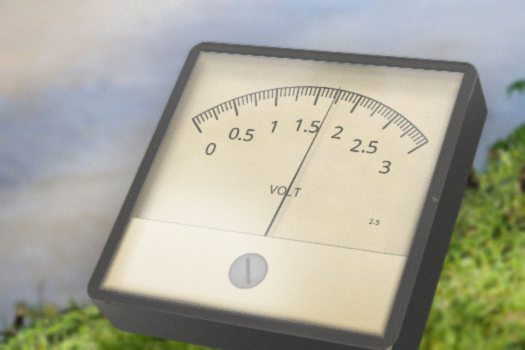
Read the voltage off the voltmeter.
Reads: 1.75 V
